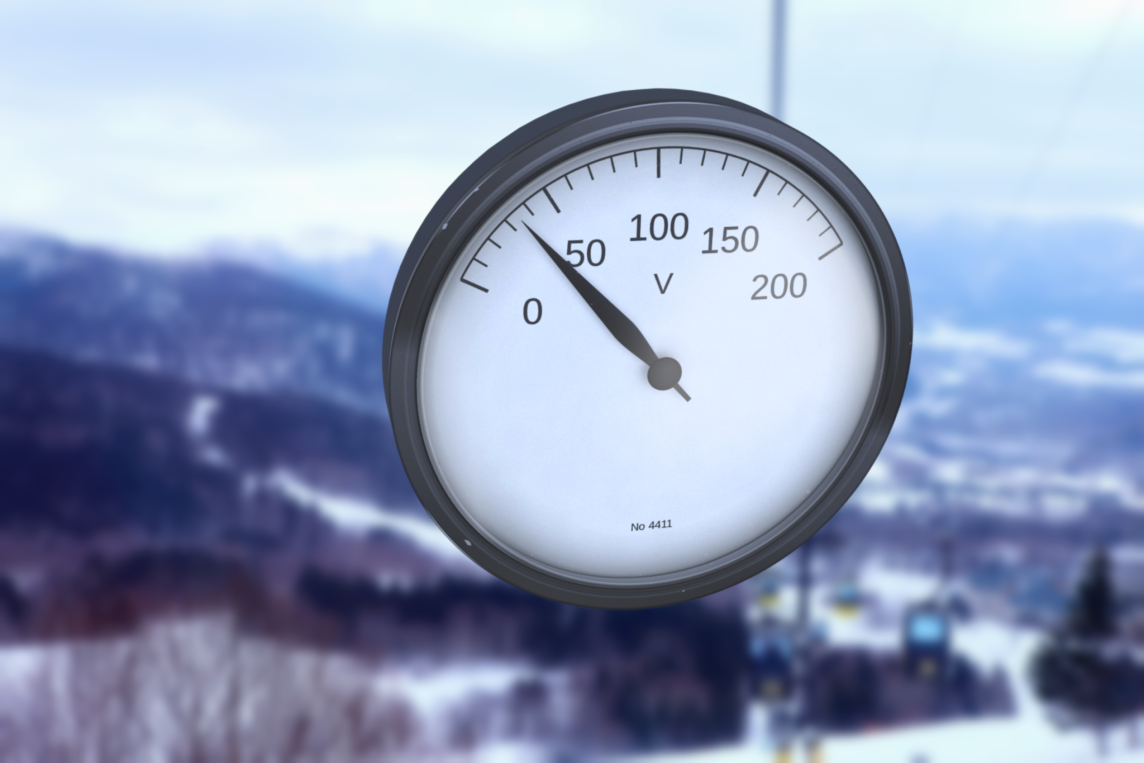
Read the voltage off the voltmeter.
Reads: 35 V
